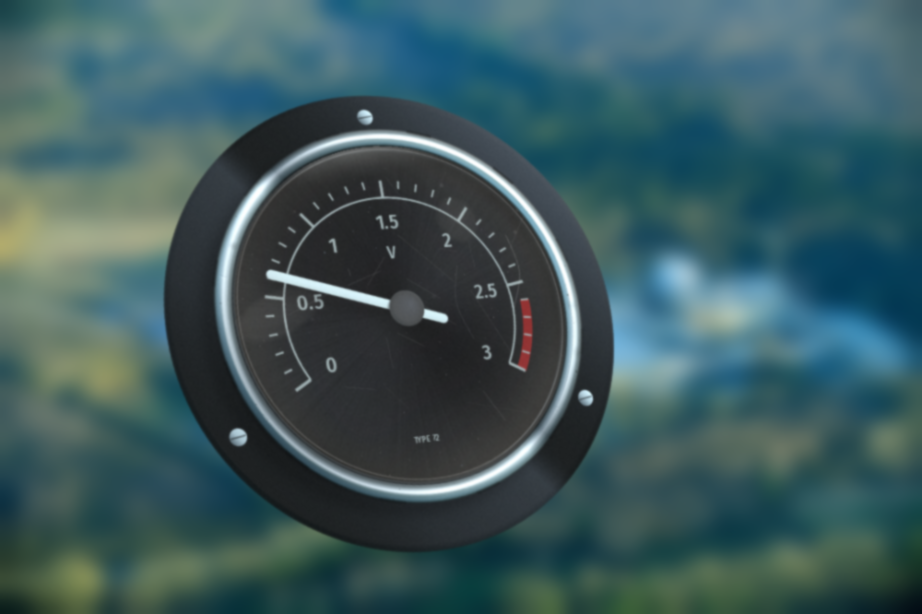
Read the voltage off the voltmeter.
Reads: 0.6 V
